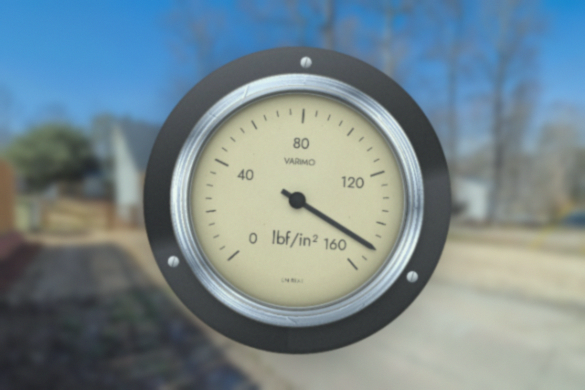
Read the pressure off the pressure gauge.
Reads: 150 psi
